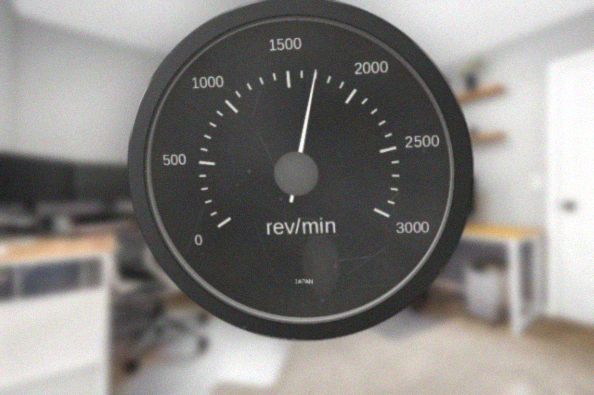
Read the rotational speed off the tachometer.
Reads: 1700 rpm
